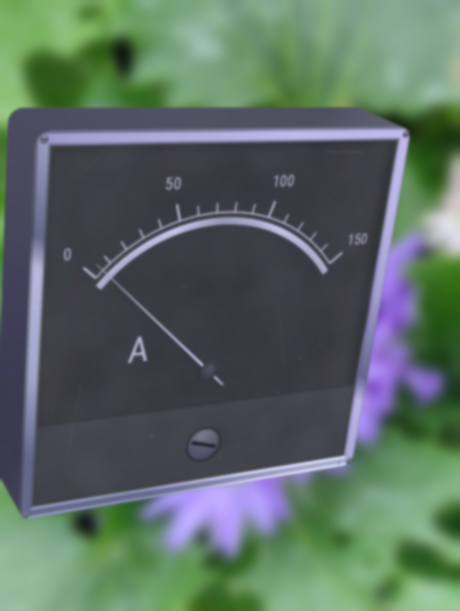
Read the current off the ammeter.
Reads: 5 A
